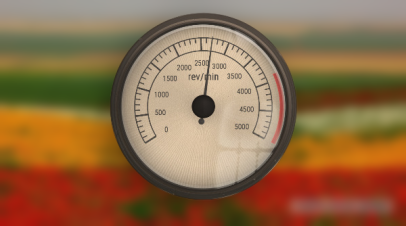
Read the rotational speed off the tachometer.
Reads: 2700 rpm
